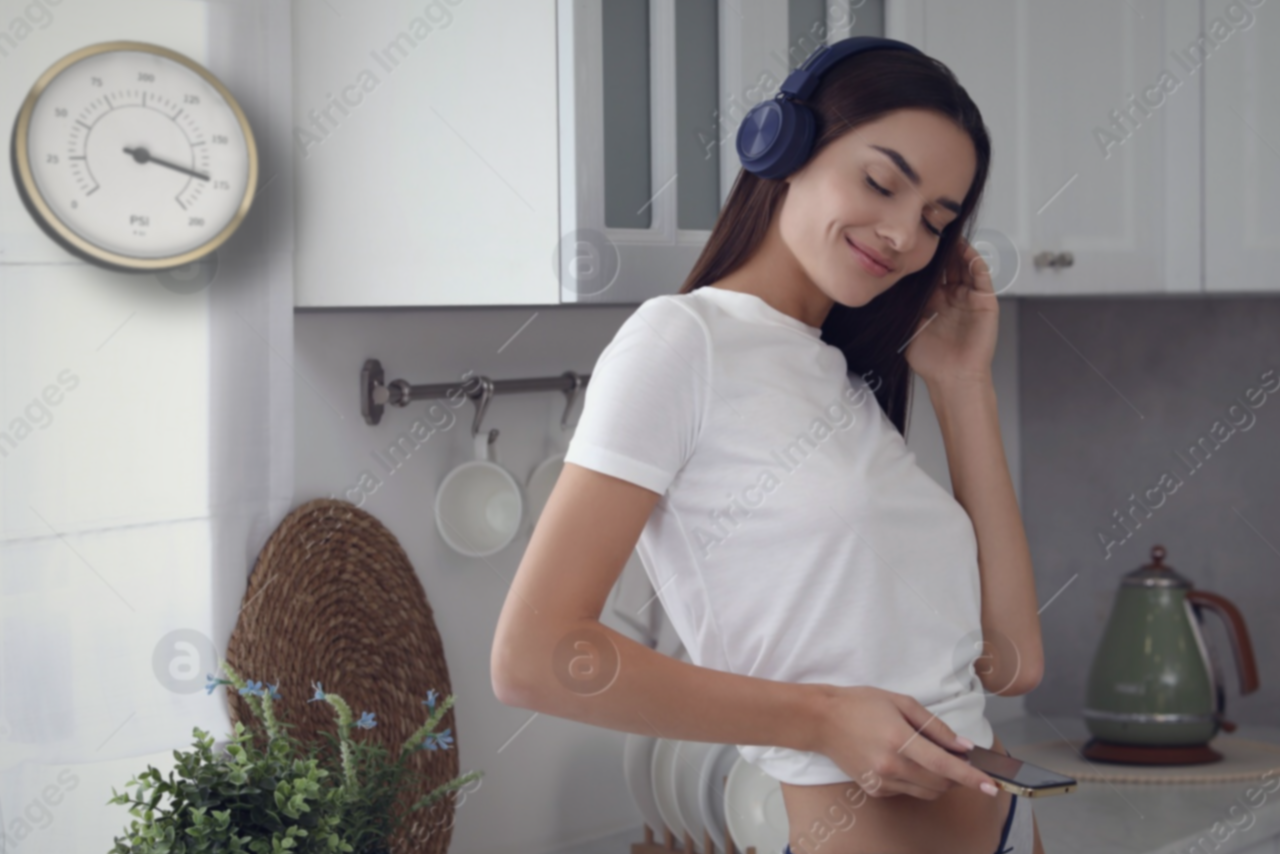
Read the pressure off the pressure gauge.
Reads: 175 psi
